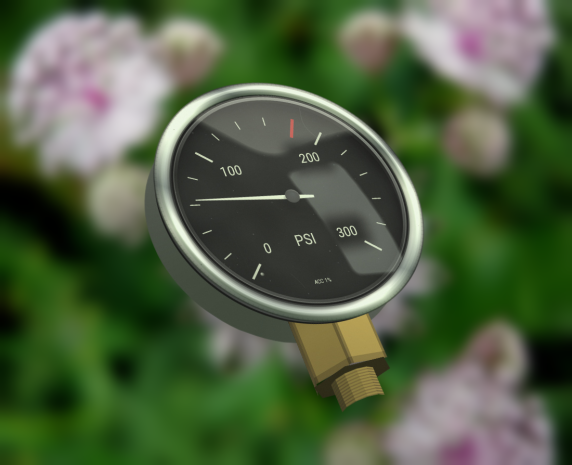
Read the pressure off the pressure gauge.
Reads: 60 psi
